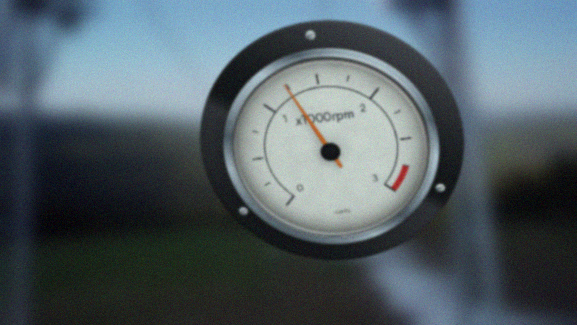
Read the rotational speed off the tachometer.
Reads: 1250 rpm
